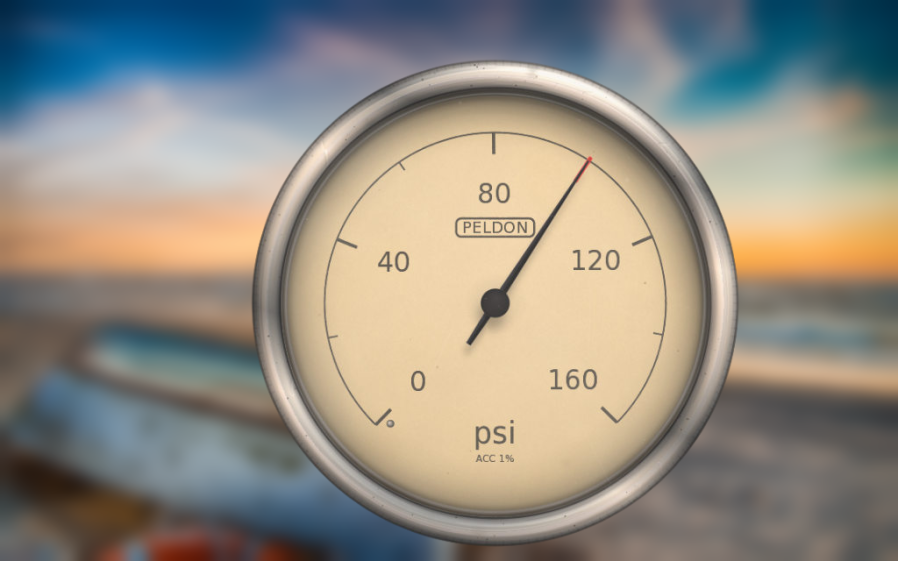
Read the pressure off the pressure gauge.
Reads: 100 psi
